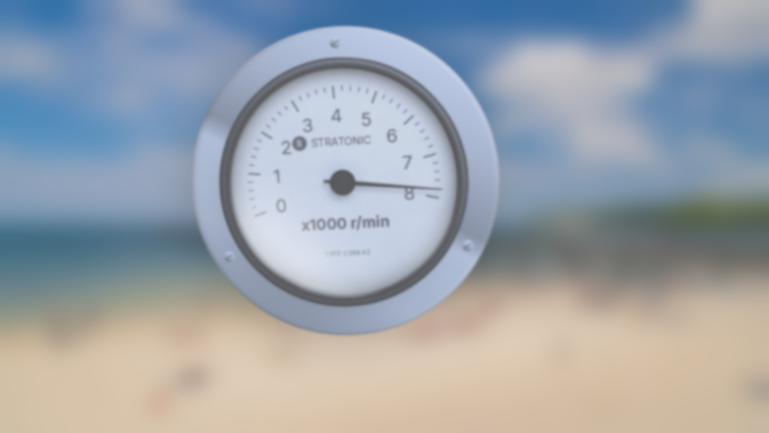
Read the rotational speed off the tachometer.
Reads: 7800 rpm
